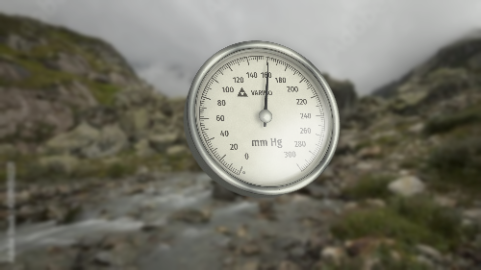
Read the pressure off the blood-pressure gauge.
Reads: 160 mmHg
